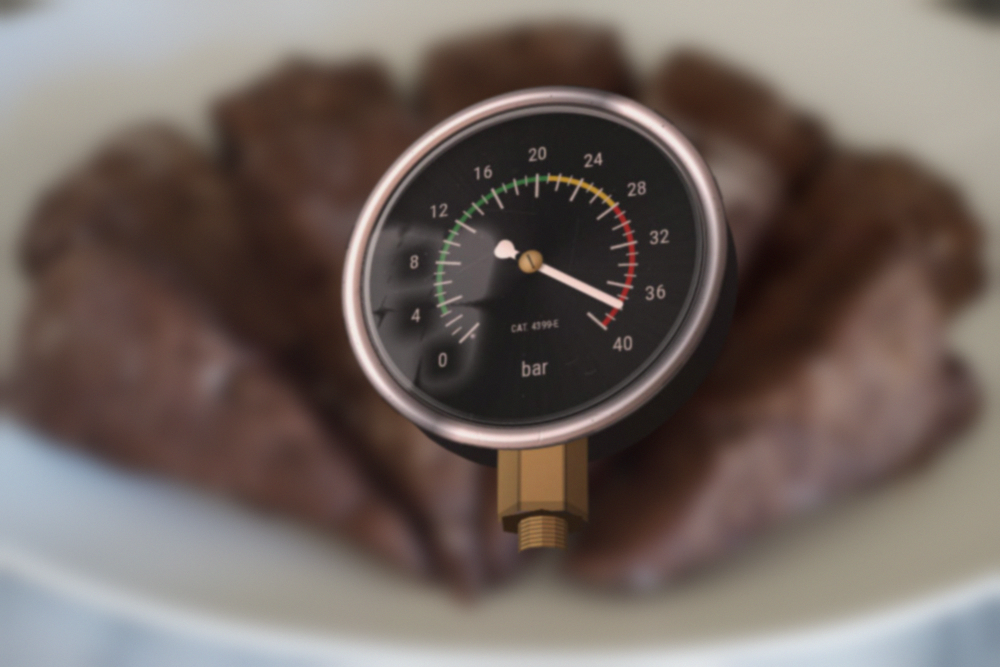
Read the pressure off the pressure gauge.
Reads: 38 bar
